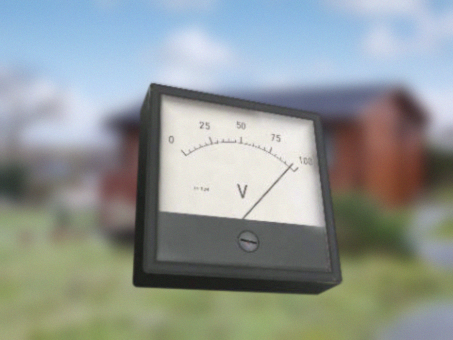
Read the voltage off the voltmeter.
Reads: 95 V
